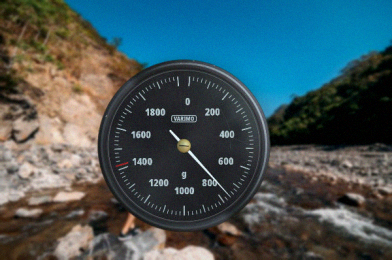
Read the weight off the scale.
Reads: 760 g
